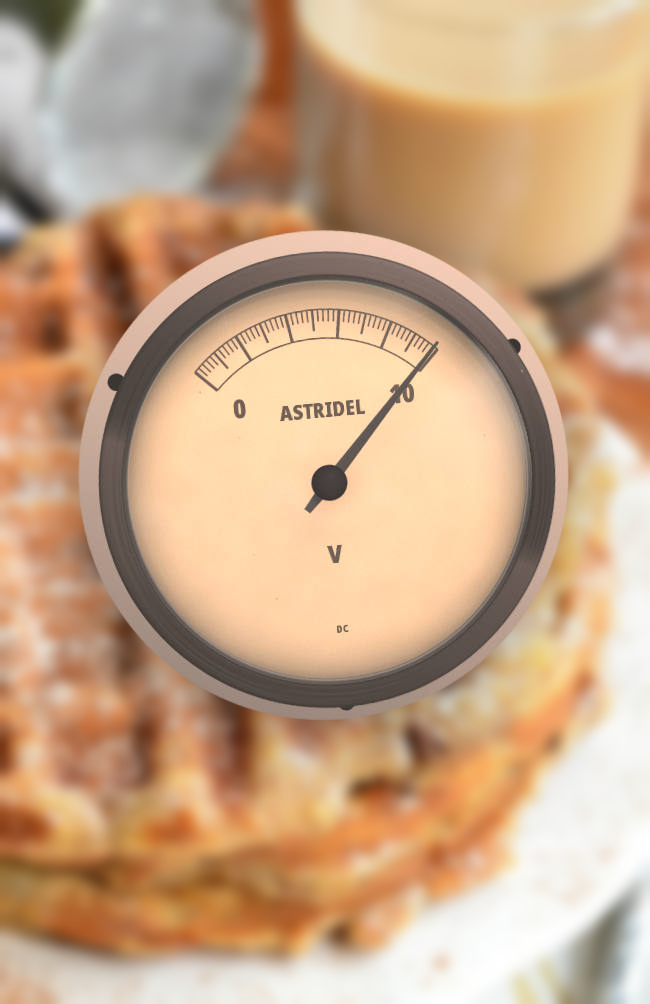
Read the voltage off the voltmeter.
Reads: 9.8 V
